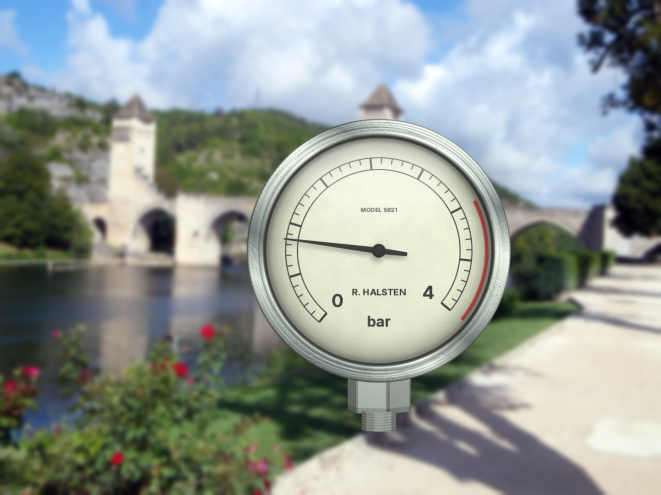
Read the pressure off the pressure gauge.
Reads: 0.85 bar
